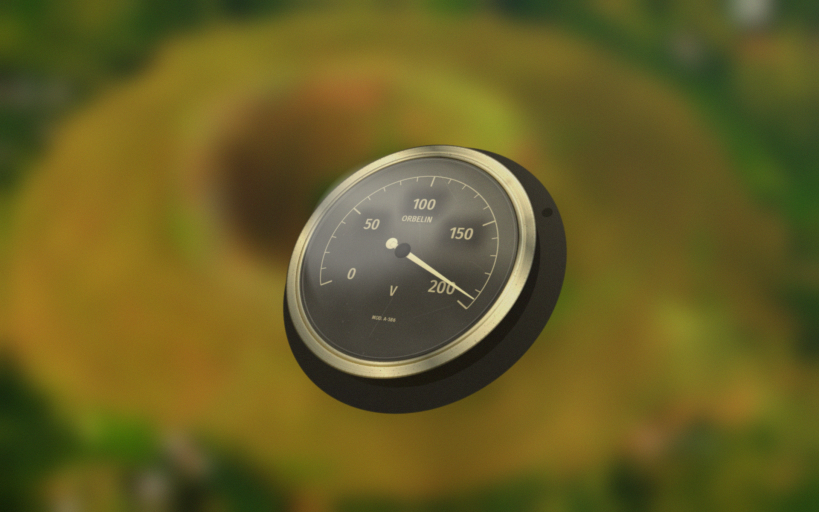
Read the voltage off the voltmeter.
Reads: 195 V
